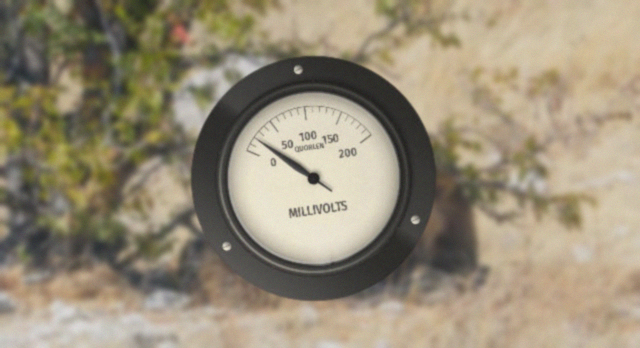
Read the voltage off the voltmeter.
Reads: 20 mV
